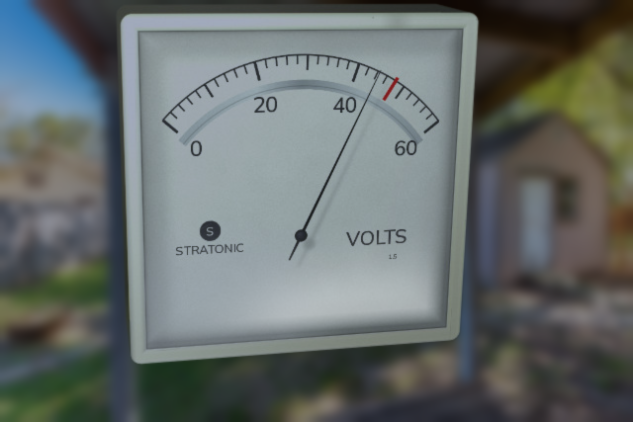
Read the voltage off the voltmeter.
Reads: 44 V
